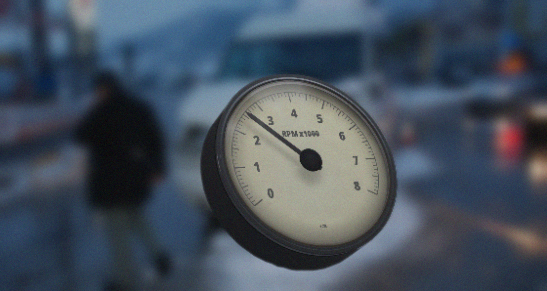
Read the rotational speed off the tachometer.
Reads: 2500 rpm
